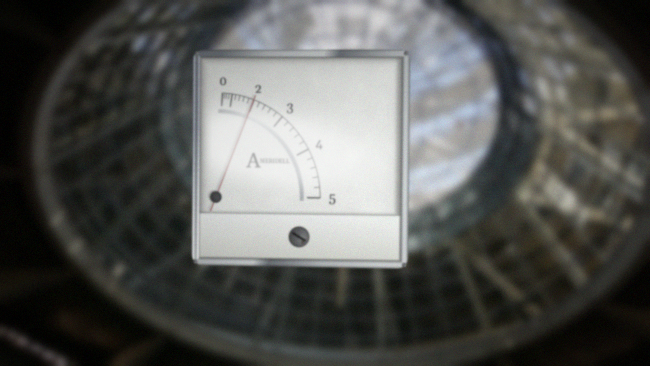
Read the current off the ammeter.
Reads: 2 A
